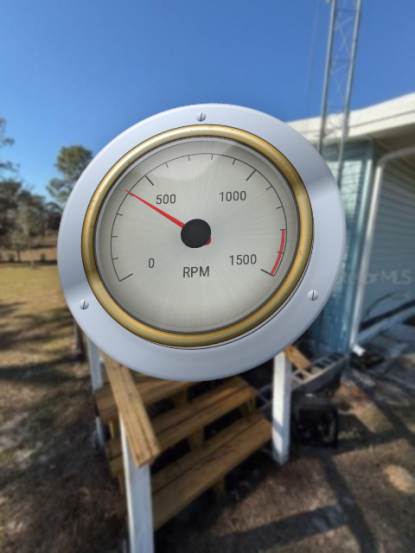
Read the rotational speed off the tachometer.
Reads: 400 rpm
